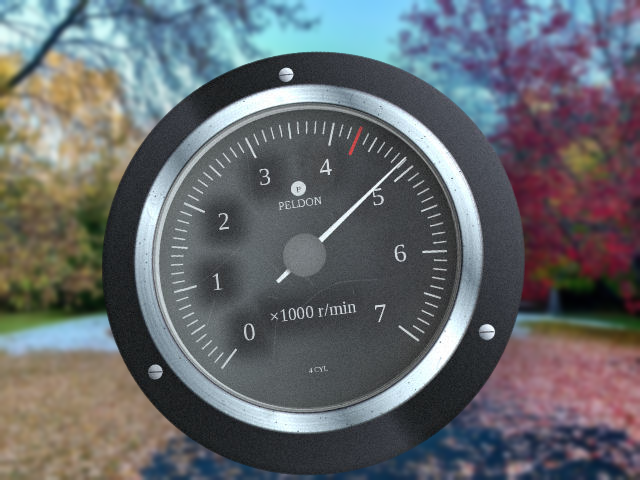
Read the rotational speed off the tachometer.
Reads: 4900 rpm
